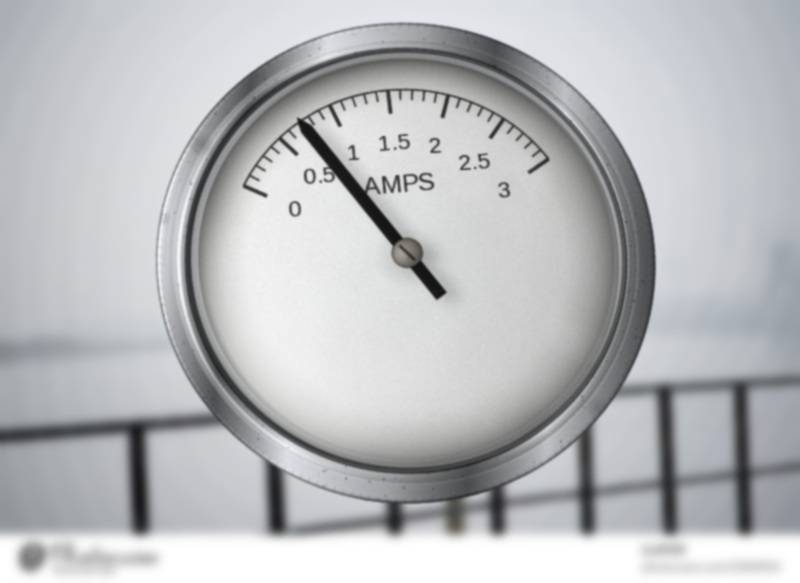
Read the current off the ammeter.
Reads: 0.7 A
